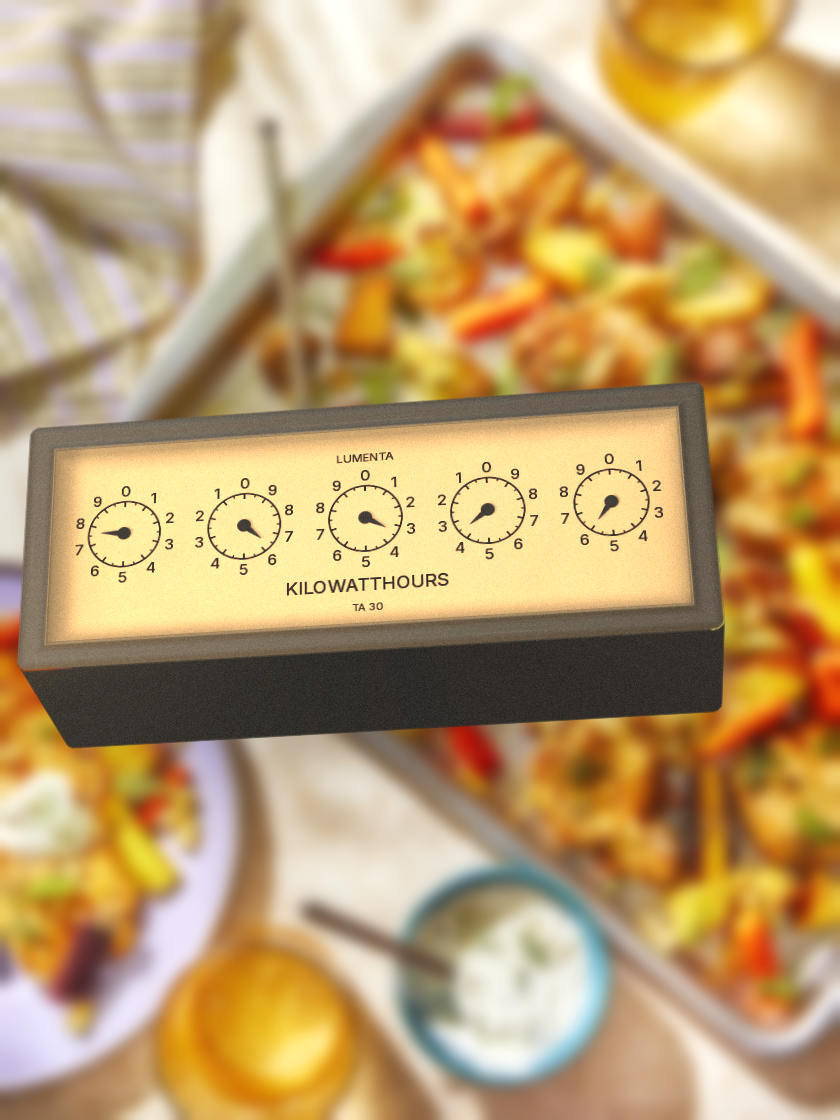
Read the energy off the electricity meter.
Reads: 76336 kWh
